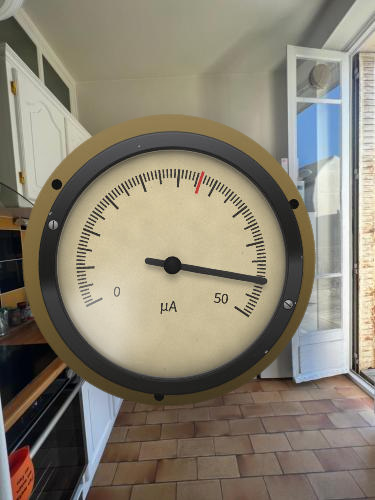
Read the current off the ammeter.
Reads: 45 µA
